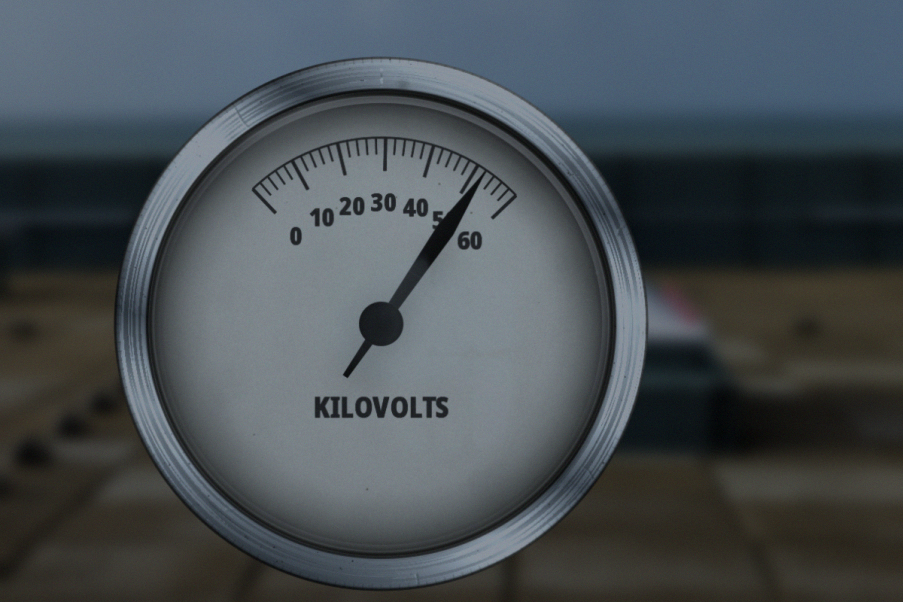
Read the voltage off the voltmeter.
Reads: 52 kV
